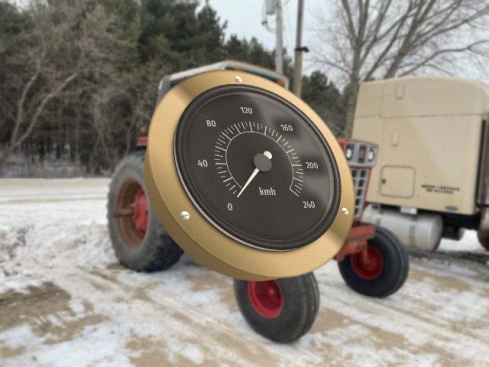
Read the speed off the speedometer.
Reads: 0 km/h
